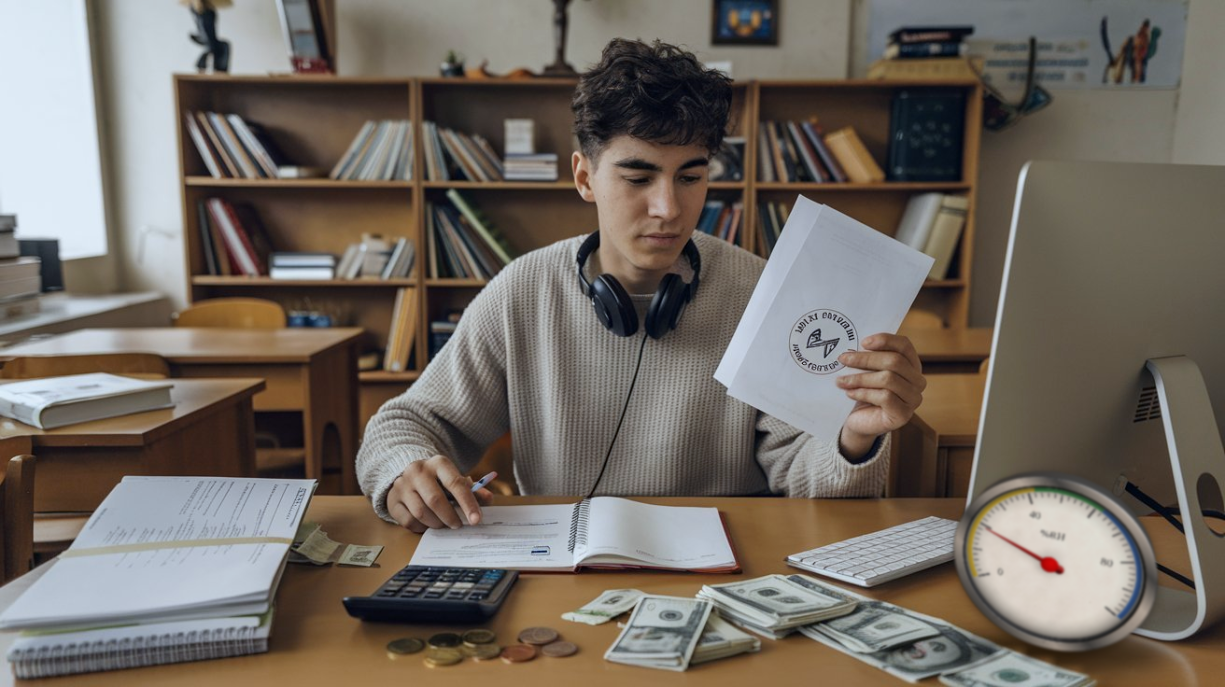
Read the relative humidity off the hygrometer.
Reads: 20 %
